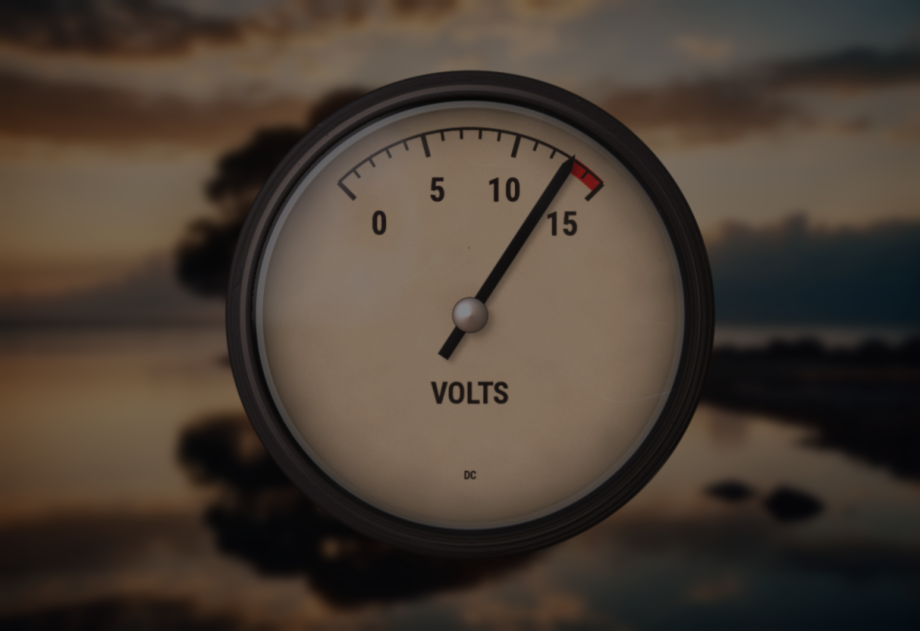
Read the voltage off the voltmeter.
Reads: 13 V
